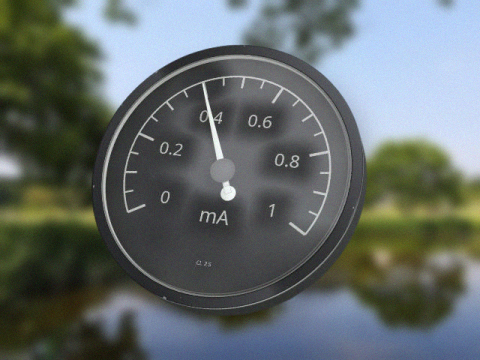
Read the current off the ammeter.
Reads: 0.4 mA
